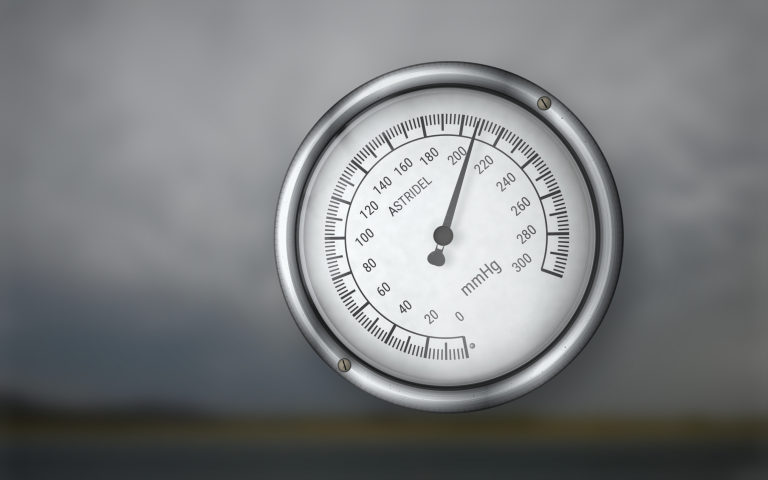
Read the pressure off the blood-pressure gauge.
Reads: 208 mmHg
